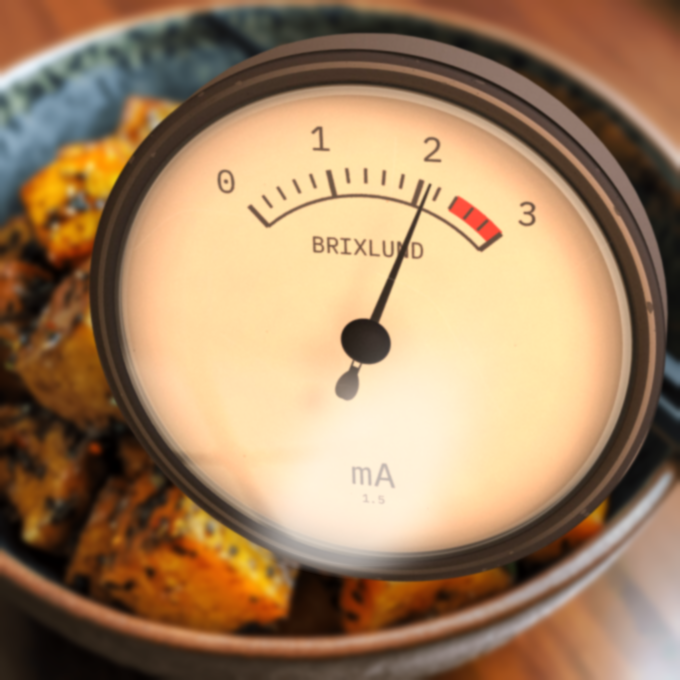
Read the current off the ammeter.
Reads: 2.1 mA
